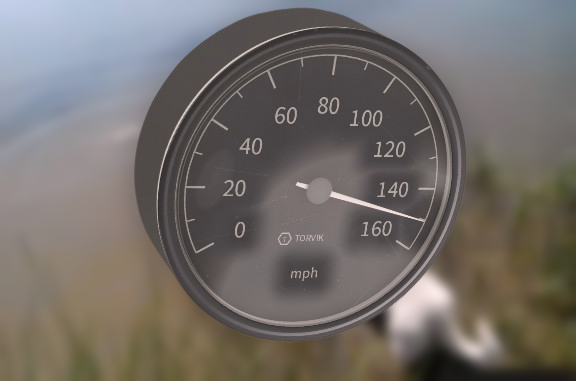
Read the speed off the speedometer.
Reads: 150 mph
